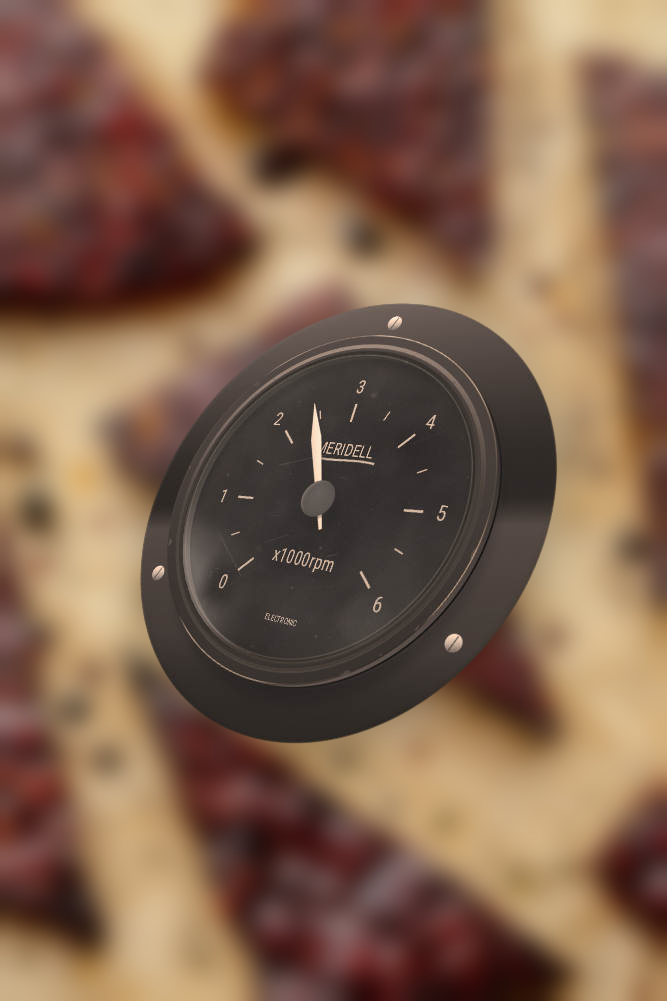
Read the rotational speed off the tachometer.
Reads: 2500 rpm
